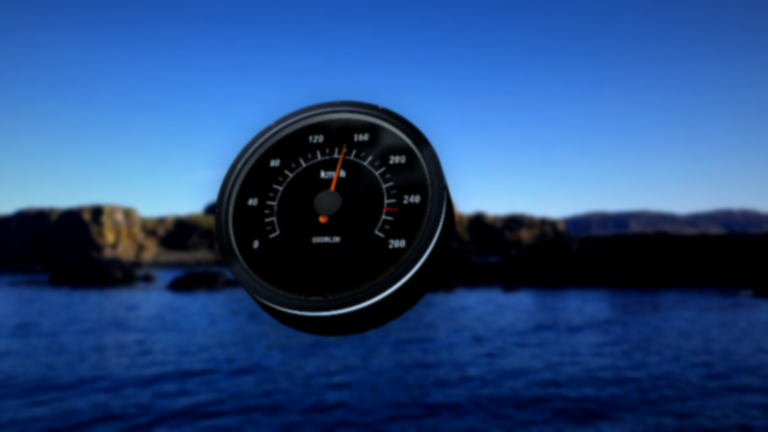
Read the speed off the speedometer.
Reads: 150 km/h
